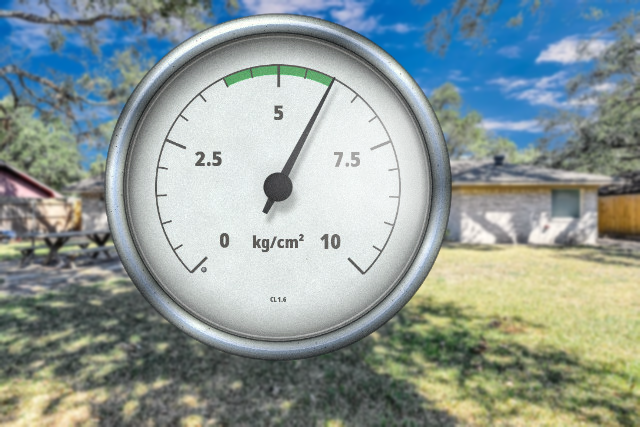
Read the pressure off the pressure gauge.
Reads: 6 kg/cm²
